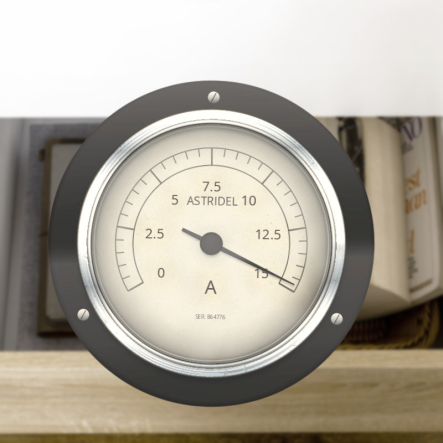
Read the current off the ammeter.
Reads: 14.75 A
